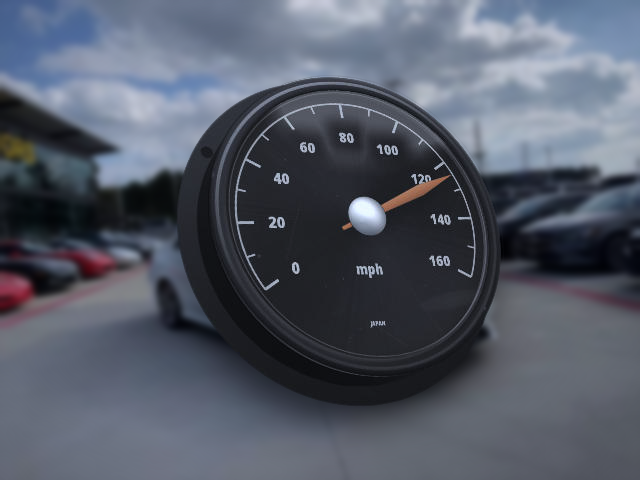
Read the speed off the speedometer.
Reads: 125 mph
